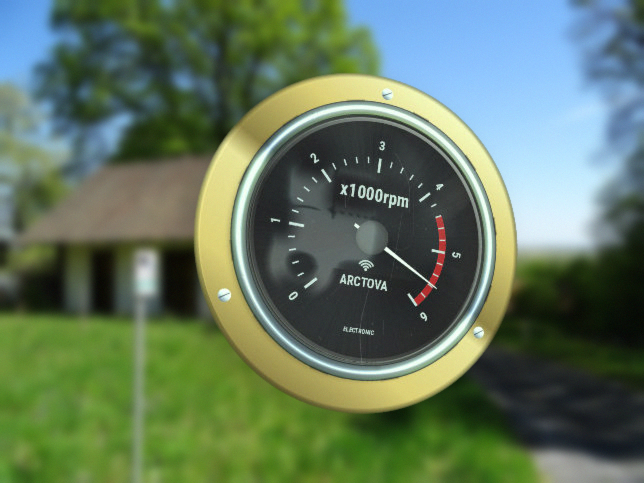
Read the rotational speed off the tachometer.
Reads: 5600 rpm
